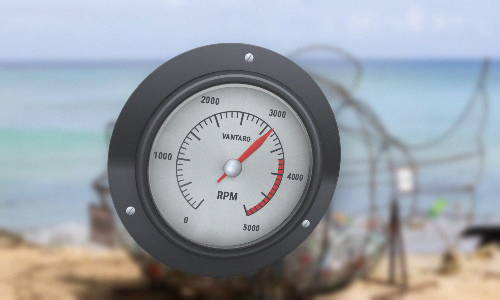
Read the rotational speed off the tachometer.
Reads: 3100 rpm
